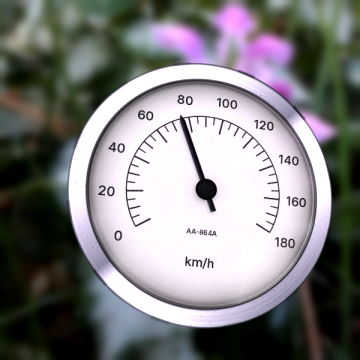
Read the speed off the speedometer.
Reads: 75 km/h
